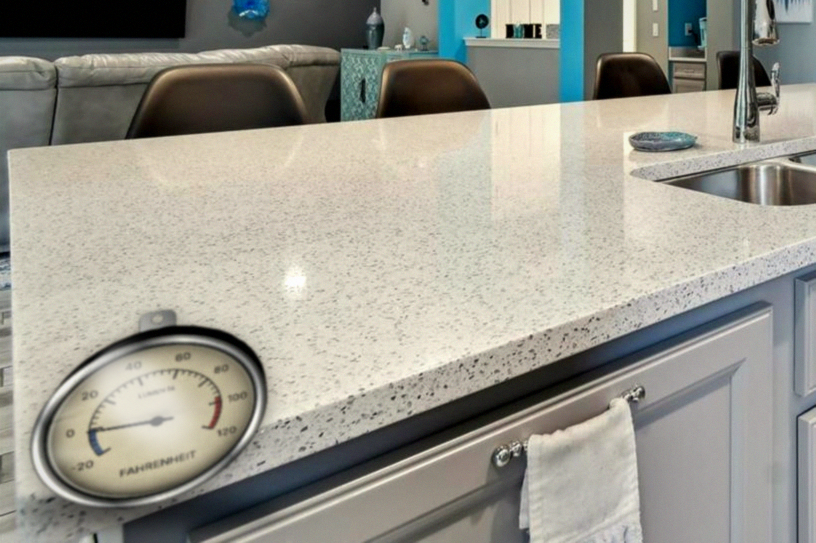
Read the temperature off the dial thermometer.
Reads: 0 °F
